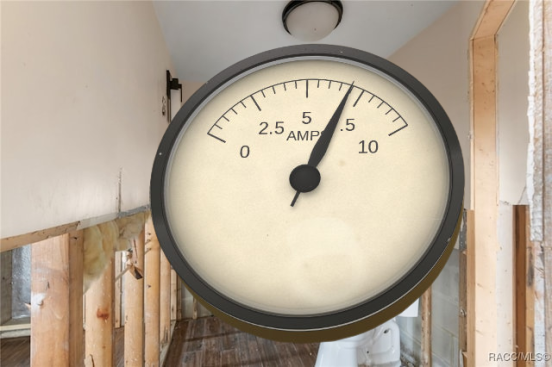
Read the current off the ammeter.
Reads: 7 A
